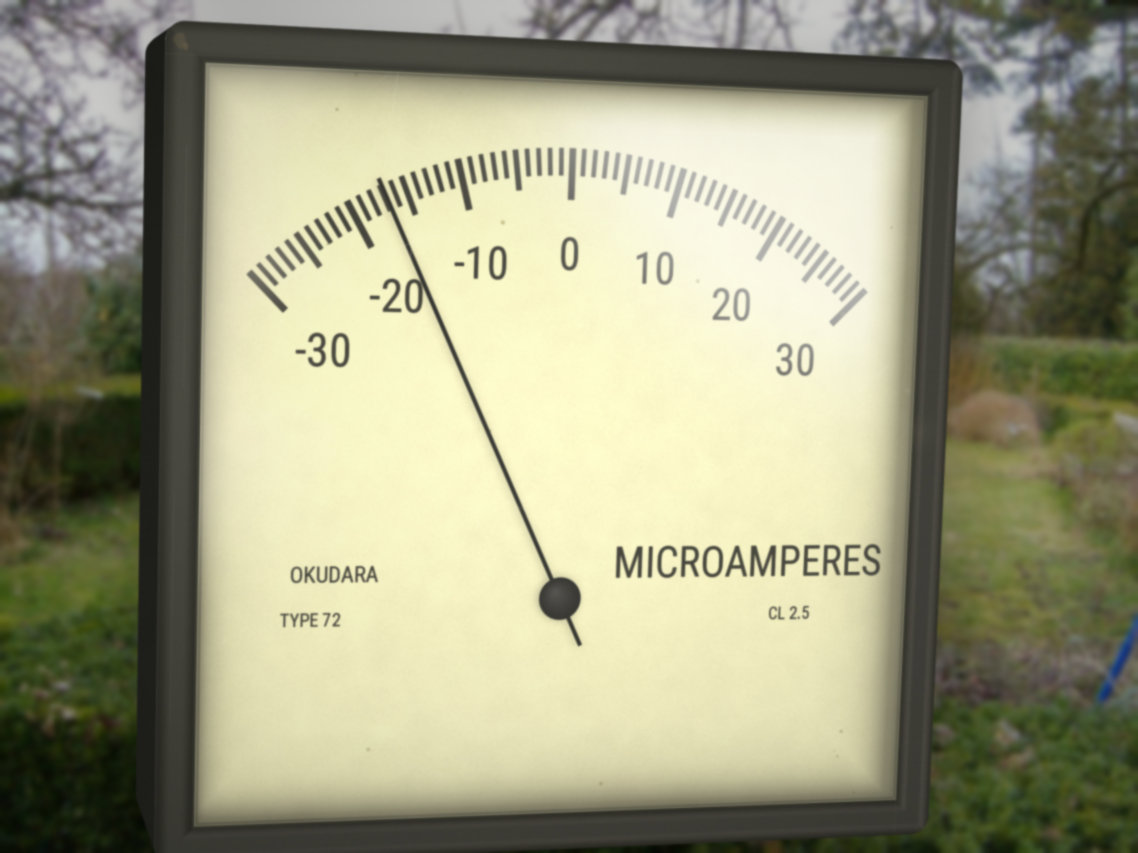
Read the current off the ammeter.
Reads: -17 µA
